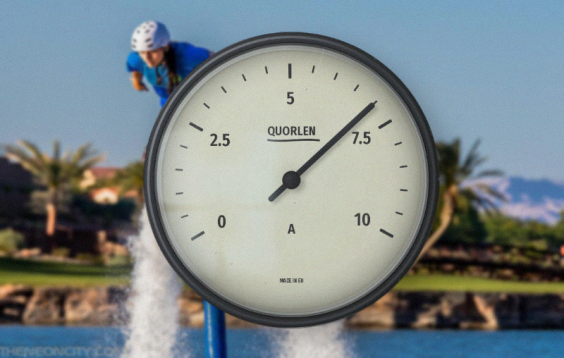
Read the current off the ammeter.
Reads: 7 A
